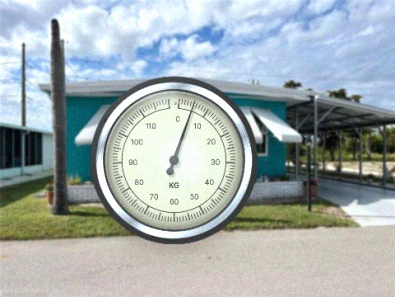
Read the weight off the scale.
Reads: 5 kg
